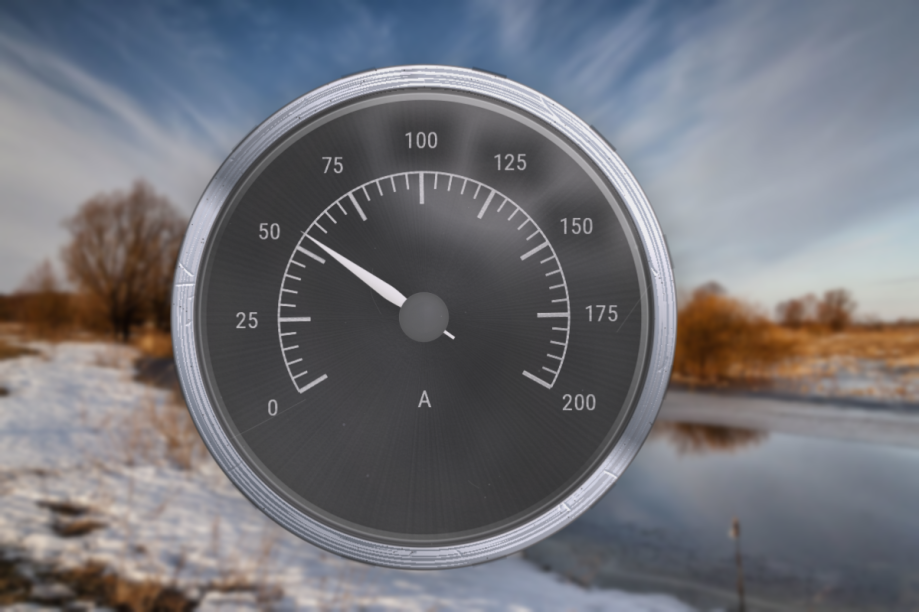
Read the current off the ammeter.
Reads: 55 A
